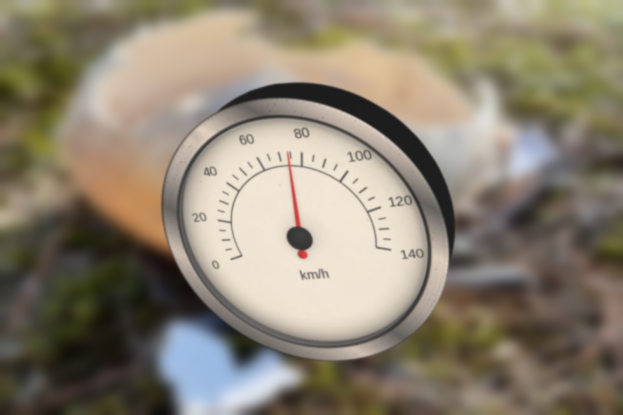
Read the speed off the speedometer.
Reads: 75 km/h
